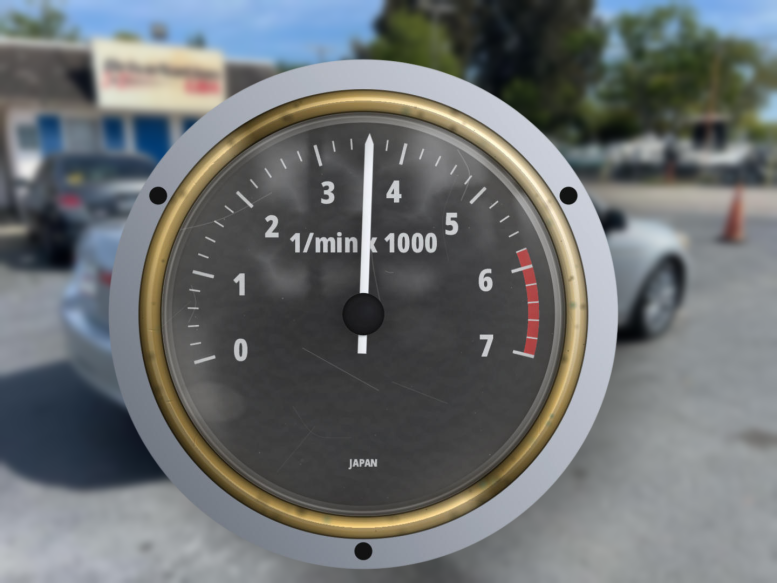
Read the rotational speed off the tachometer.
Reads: 3600 rpm
